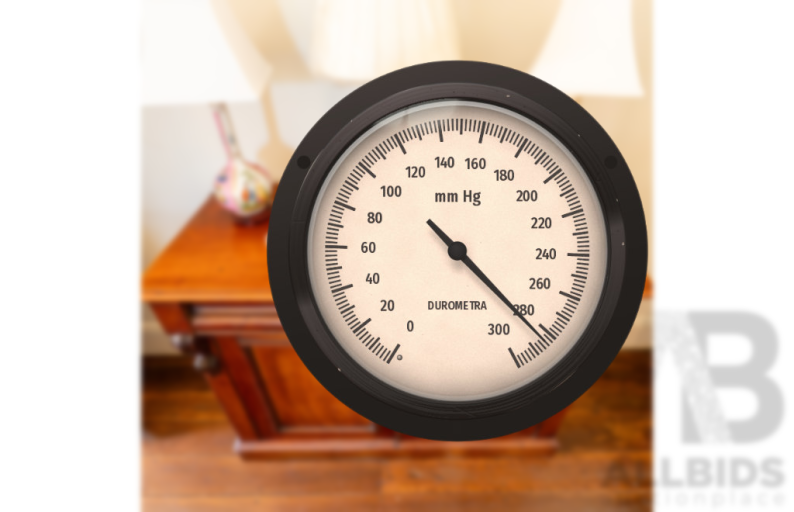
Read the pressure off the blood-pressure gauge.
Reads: 284 mmHg
